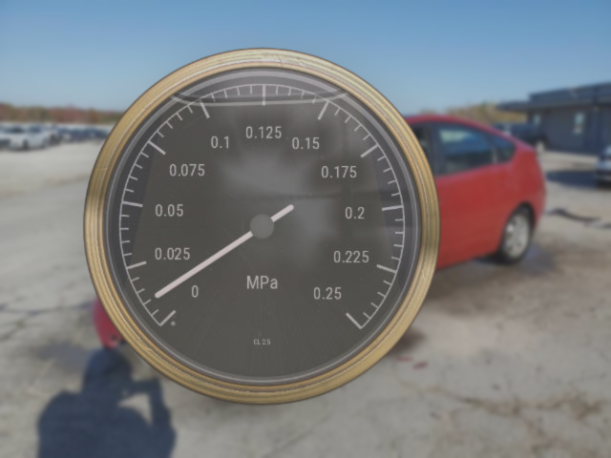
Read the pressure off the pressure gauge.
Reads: 0.01 MPa
